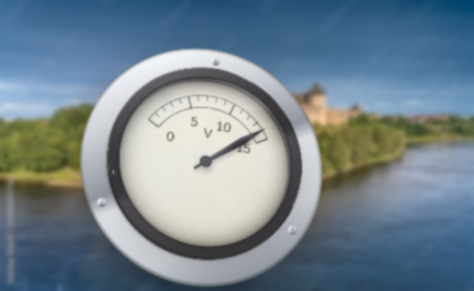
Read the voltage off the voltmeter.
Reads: 14 V
